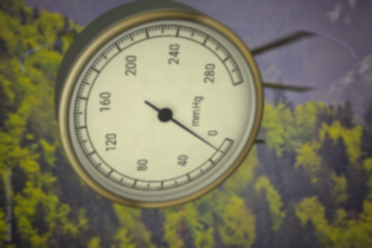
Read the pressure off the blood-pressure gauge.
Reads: 10 mmHg
